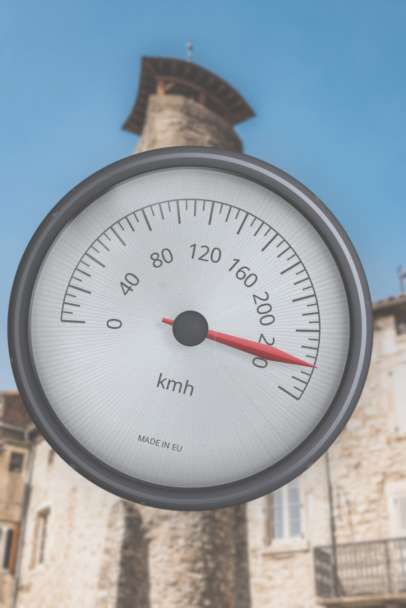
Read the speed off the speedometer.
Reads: 240 km/h
